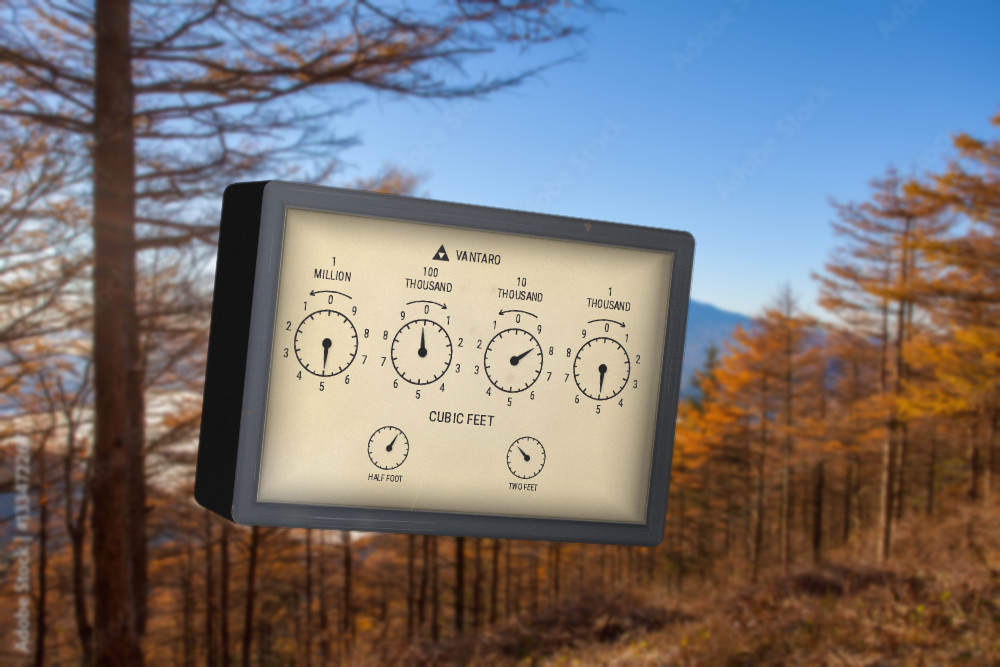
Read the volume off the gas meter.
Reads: 498500 ft³
